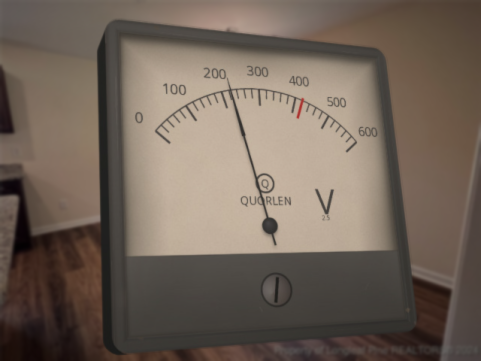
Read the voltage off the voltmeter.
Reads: 220 V
